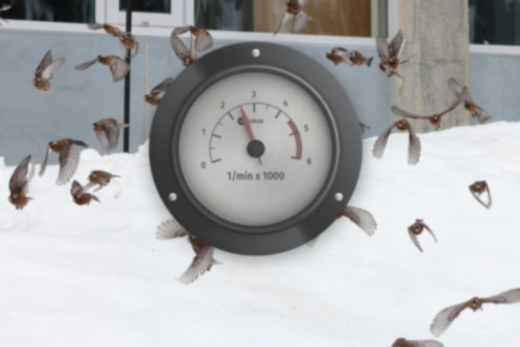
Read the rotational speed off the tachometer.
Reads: 2500 rpm
